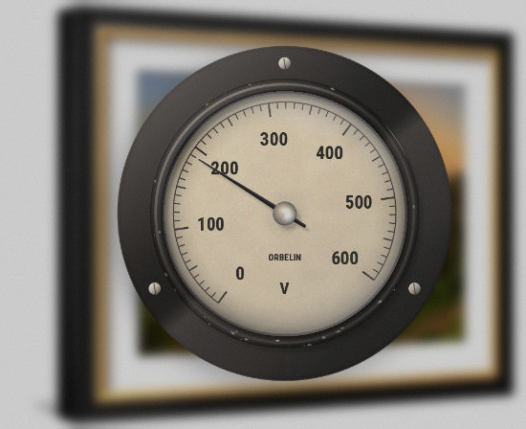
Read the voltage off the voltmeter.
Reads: 190 V
